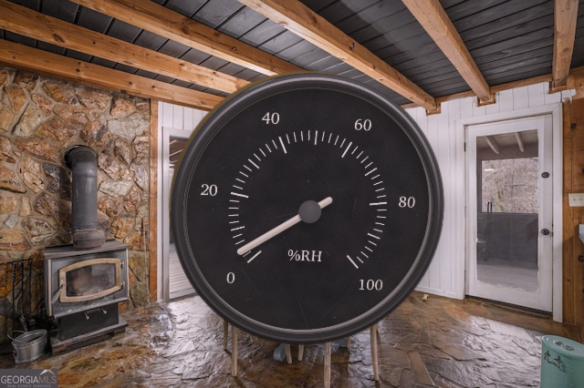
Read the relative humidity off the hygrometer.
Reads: 4 %
